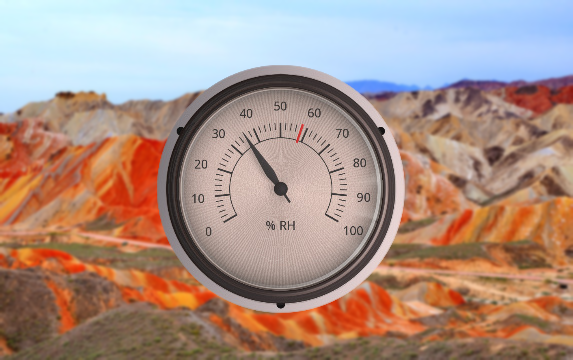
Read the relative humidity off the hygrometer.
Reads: 36 %
